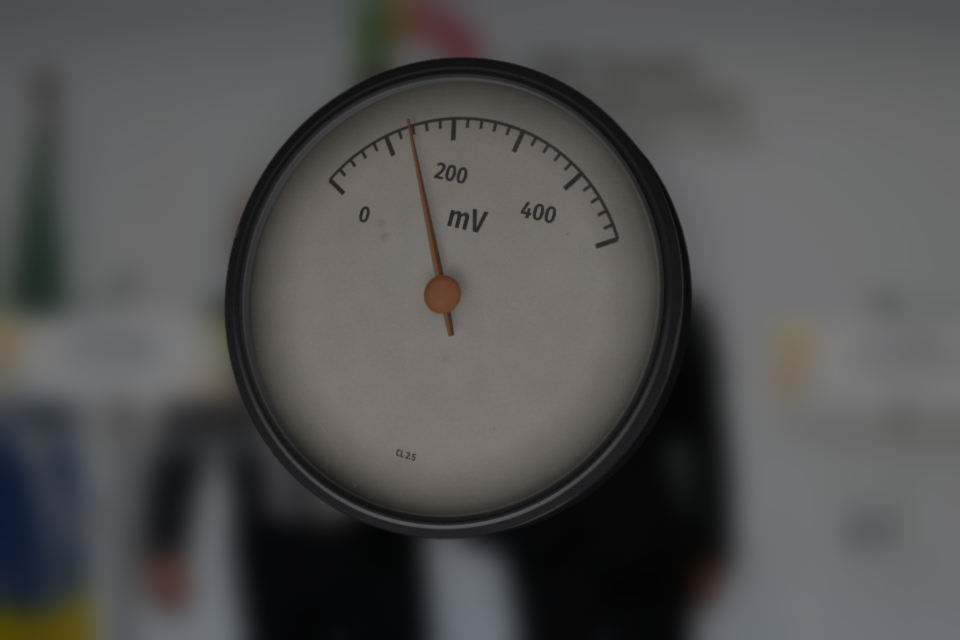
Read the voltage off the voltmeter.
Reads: 140 mV
